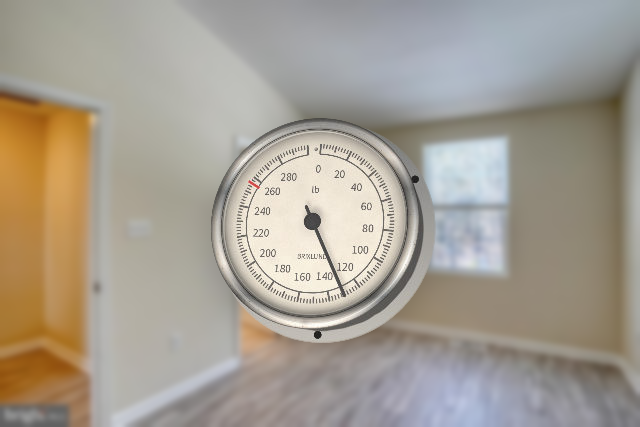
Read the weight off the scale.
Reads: 130 lb
